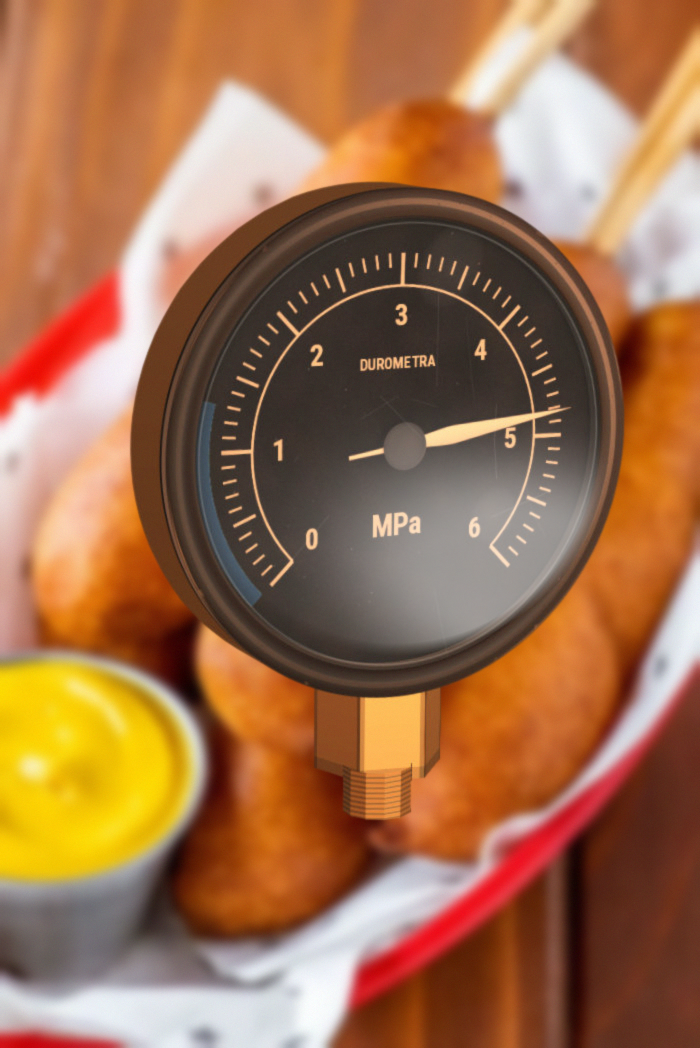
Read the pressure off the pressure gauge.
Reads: 4.8 MPa
